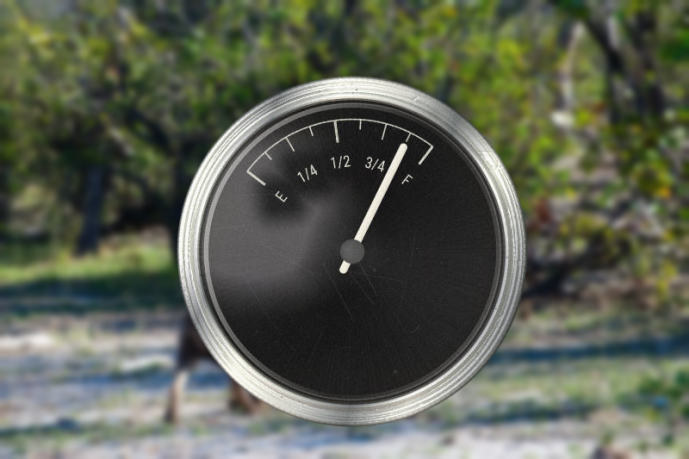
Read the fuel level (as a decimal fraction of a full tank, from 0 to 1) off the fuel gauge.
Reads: 0.875
